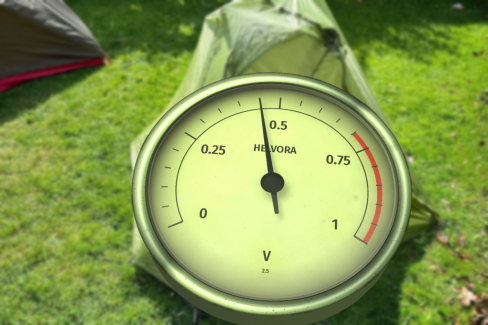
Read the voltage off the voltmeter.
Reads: 0.45 V
